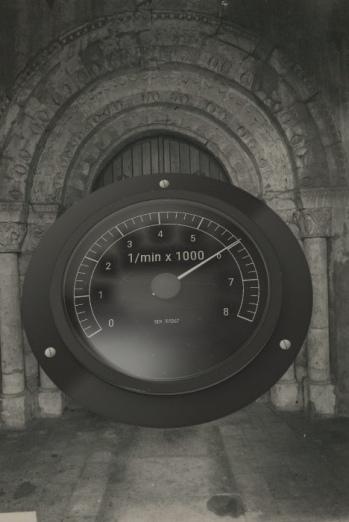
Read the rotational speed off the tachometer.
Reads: 6000 rpm
